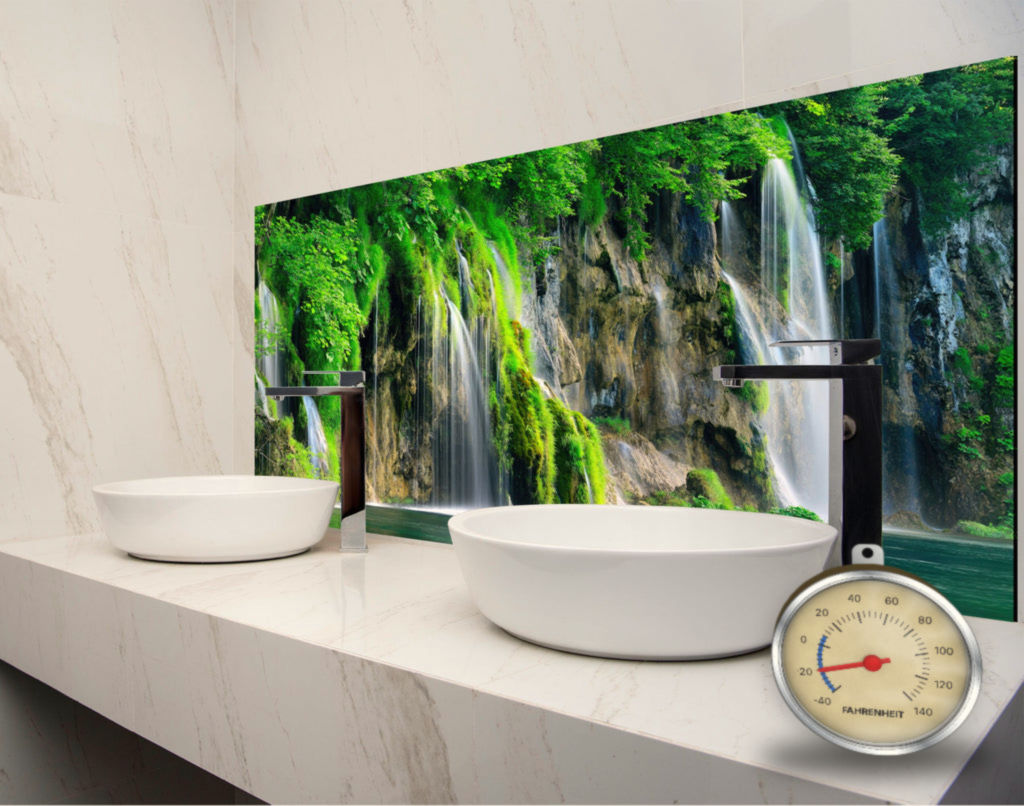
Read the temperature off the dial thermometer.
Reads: -20 °F
